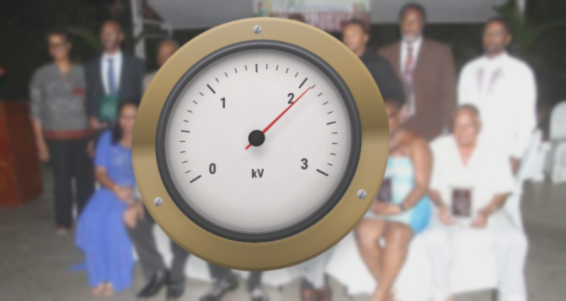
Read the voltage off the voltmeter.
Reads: 2.1 kV
